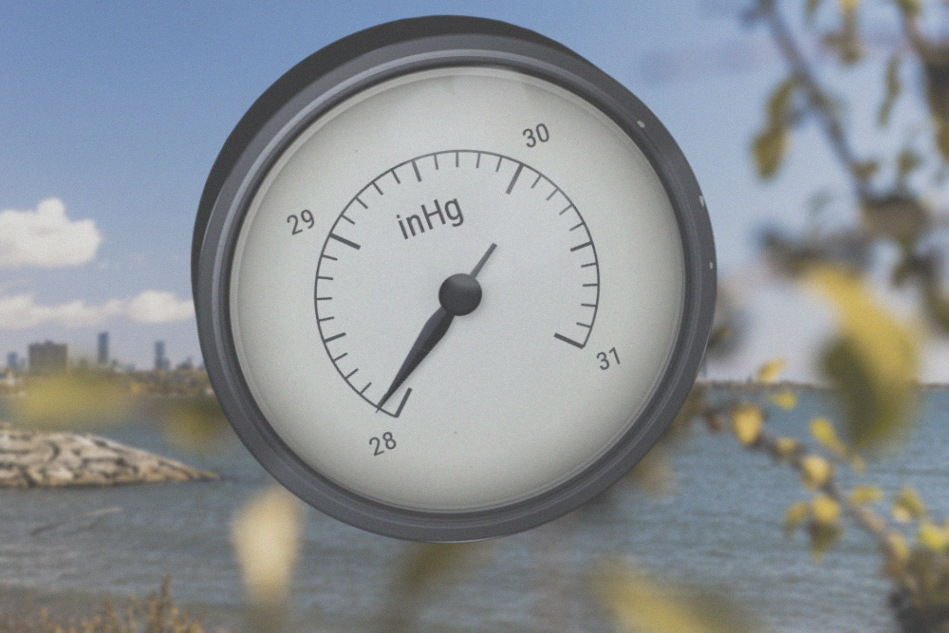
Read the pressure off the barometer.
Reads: 28.1 inHg
